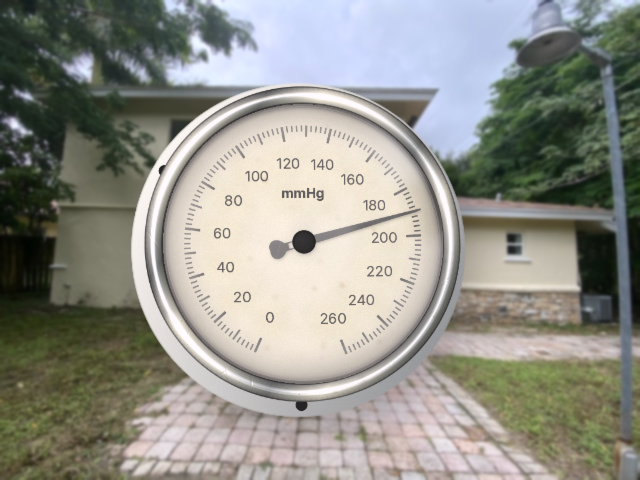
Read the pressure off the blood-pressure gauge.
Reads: 190 mmHg
